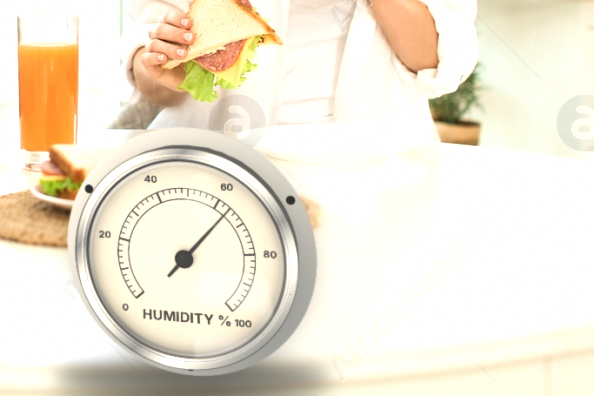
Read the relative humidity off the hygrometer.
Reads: 64 %
